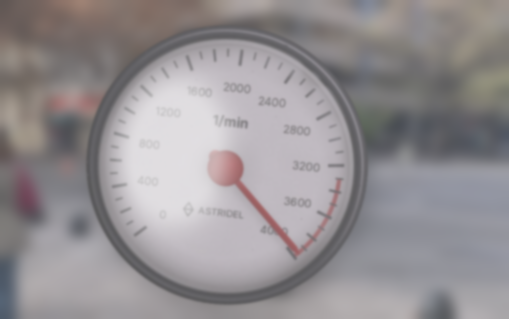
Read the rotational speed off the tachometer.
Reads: 3950 rpm
